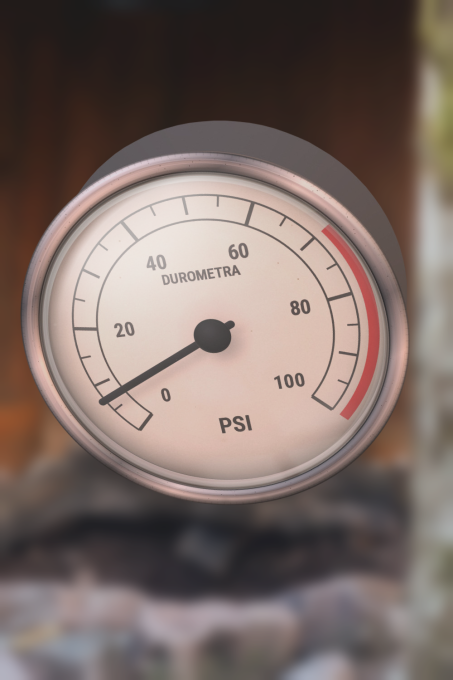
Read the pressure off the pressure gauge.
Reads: 7.5 psi
